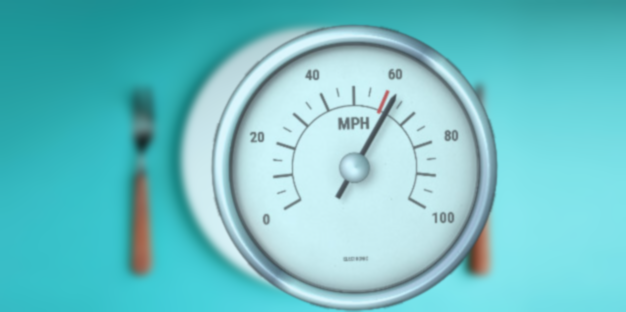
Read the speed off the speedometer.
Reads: 62.5 mph
